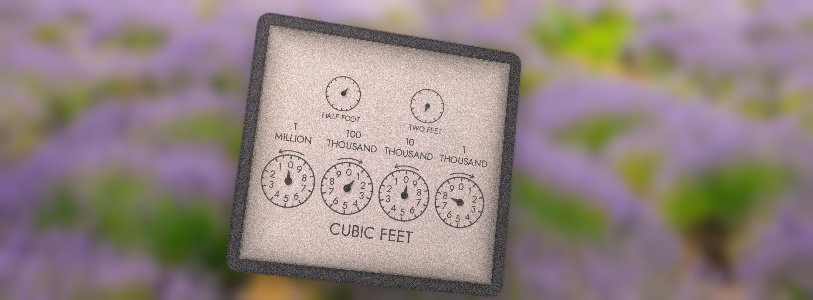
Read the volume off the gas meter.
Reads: 9800 ft³
